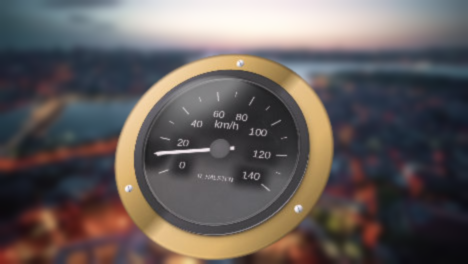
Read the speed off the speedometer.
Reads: 10 km/h
